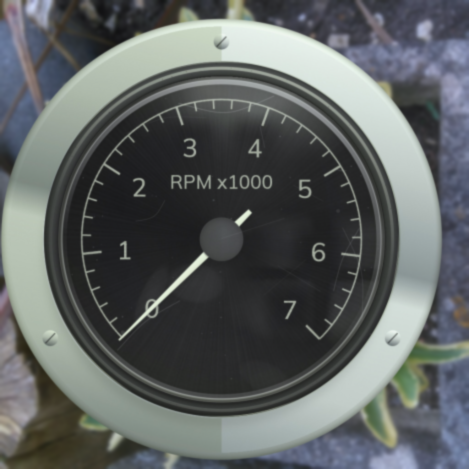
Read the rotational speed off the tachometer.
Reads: 0 rpm
